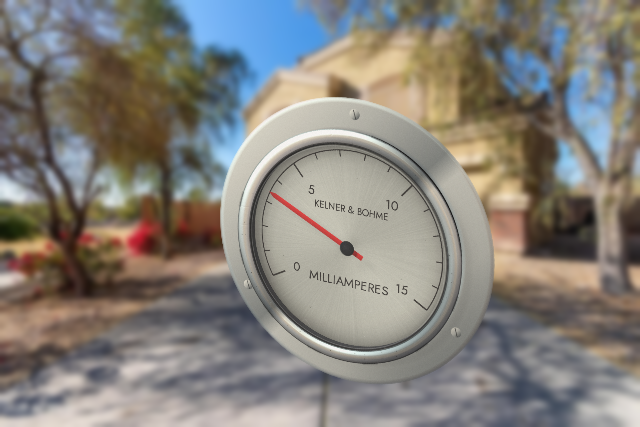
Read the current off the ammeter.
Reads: 3.5 mA
